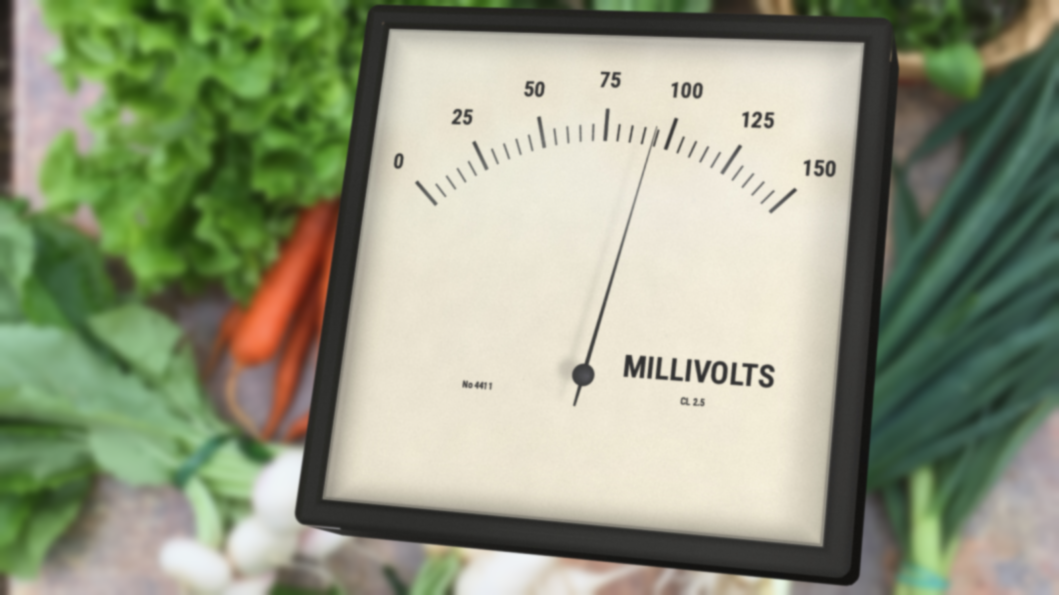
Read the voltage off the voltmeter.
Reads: 95 mV
